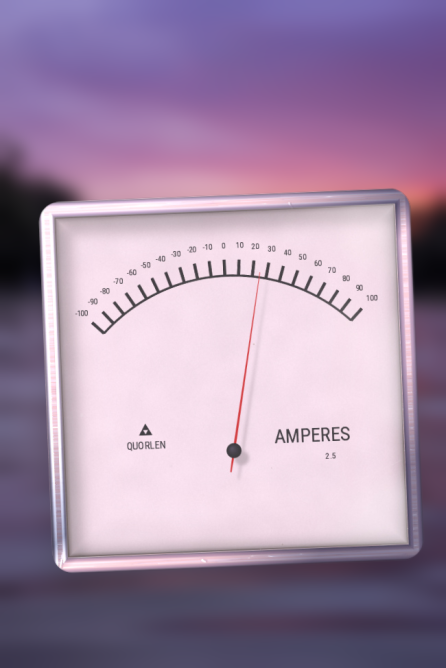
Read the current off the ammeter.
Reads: 25 A
